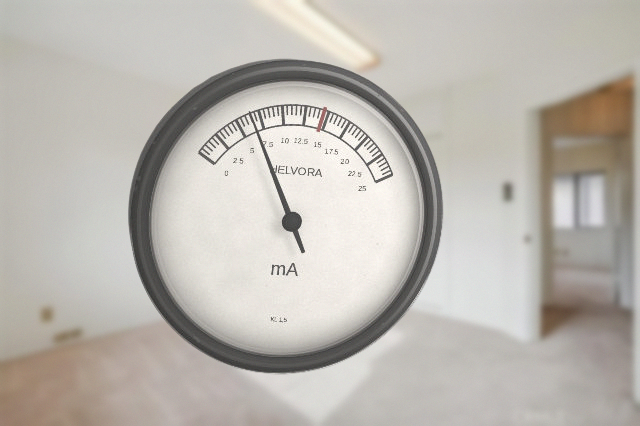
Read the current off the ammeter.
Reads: 6.5 mA
